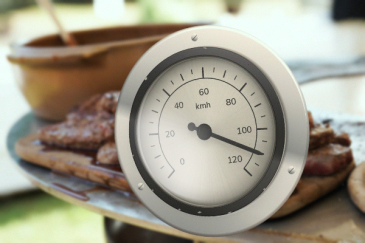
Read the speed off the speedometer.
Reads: 110 km/h
